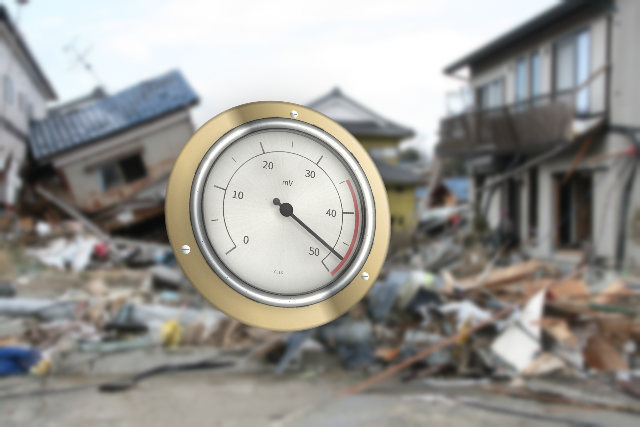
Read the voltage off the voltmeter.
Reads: 47.5 mV
